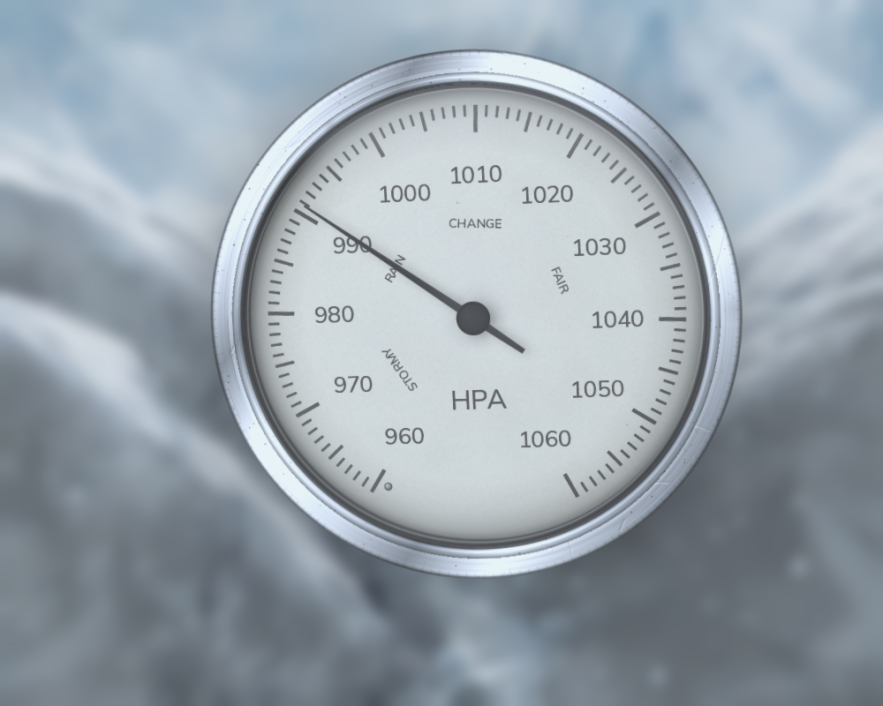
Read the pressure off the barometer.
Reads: 991 hPa
